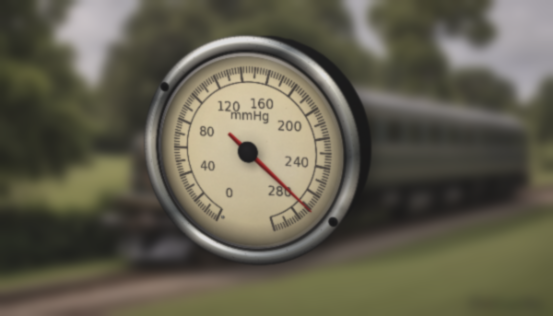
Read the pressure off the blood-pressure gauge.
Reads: 270 mmHg
